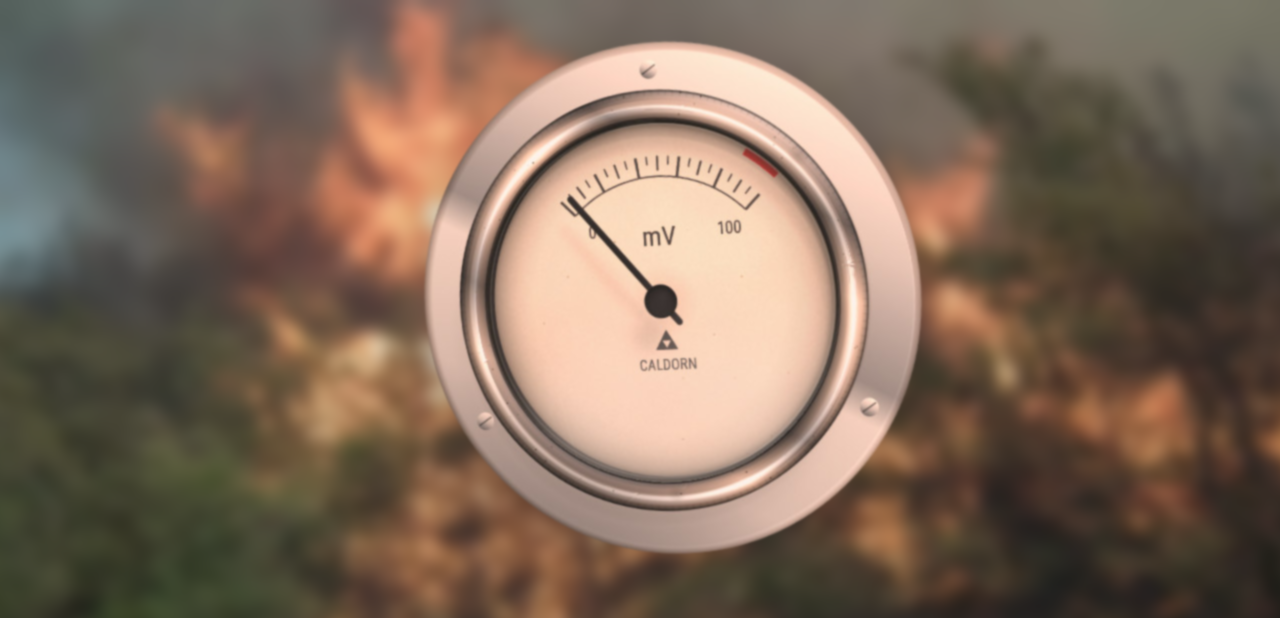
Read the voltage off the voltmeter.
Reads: 5 mV
